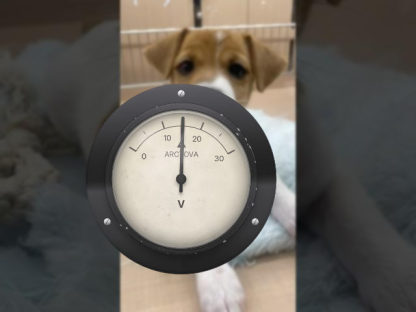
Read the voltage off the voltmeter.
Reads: 15 V
